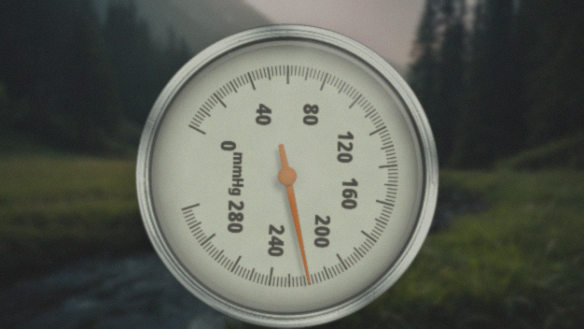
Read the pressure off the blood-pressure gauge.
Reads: 220 mmHg
